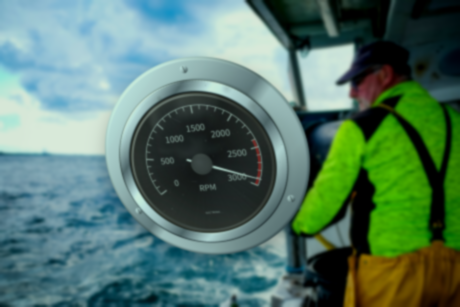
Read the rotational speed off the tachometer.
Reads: 2900 rpm
